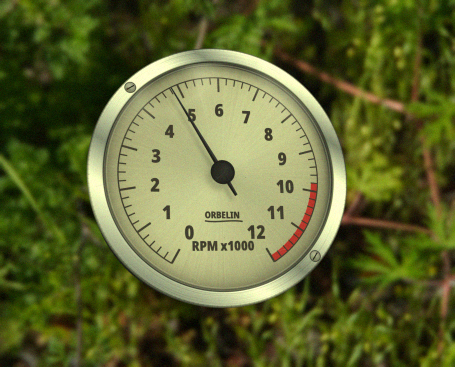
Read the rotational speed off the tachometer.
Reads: 4800 rpm
